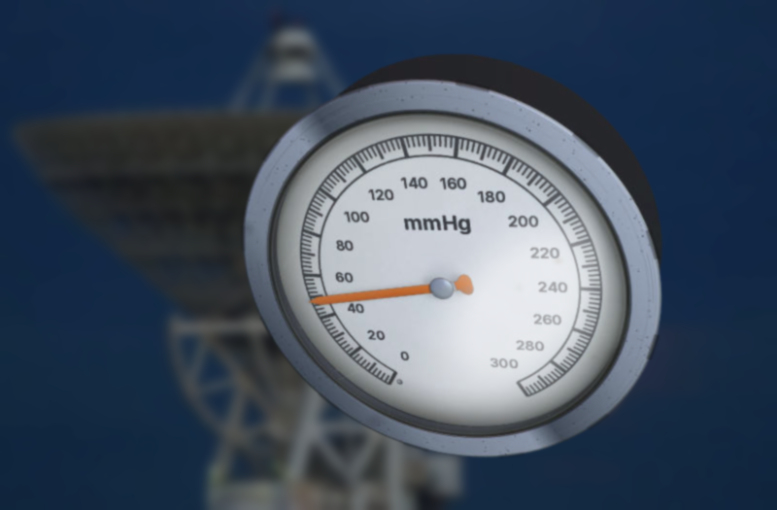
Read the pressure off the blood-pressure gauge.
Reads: 50 mmHg
